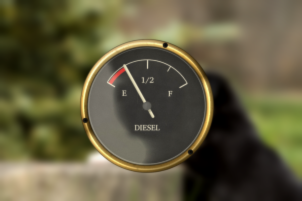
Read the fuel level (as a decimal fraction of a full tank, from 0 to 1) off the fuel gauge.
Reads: 0.25
